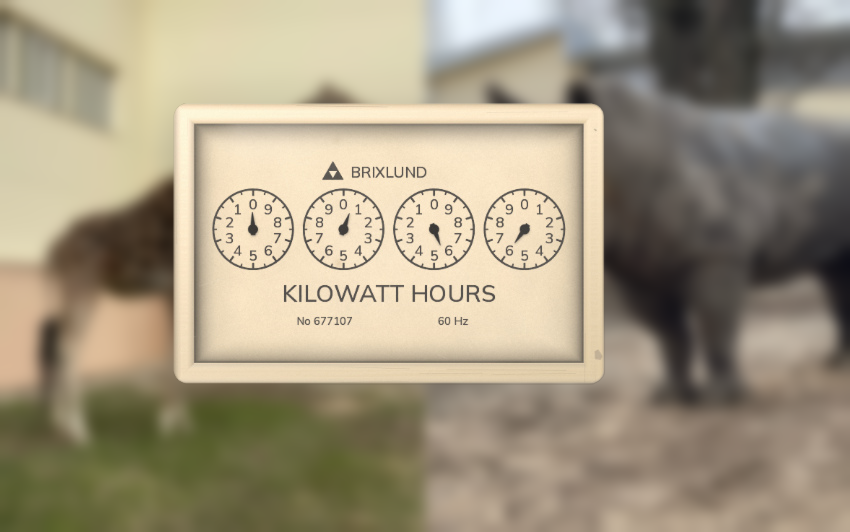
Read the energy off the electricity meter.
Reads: 56 kWh
